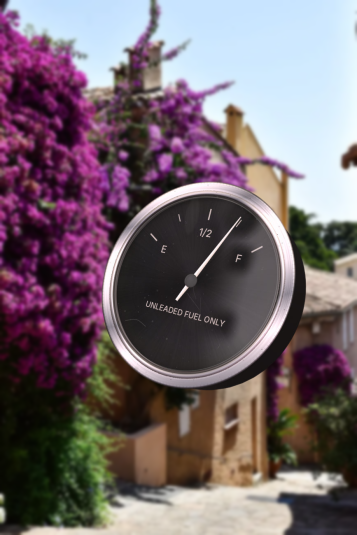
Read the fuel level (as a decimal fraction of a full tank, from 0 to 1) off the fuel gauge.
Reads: 0.75
